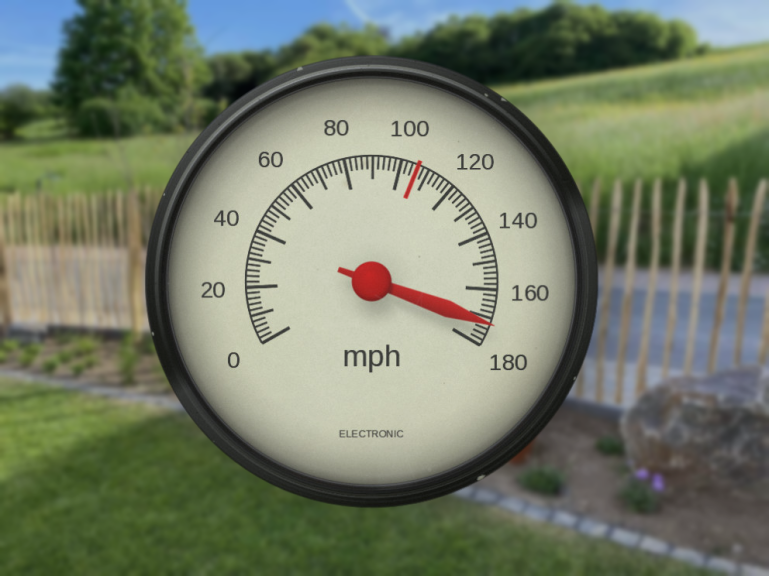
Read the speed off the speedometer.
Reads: 172 mph
